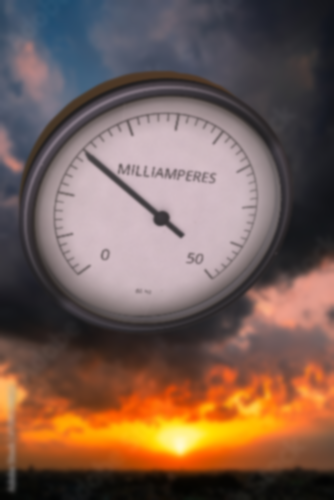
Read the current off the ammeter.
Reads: 15 mA
